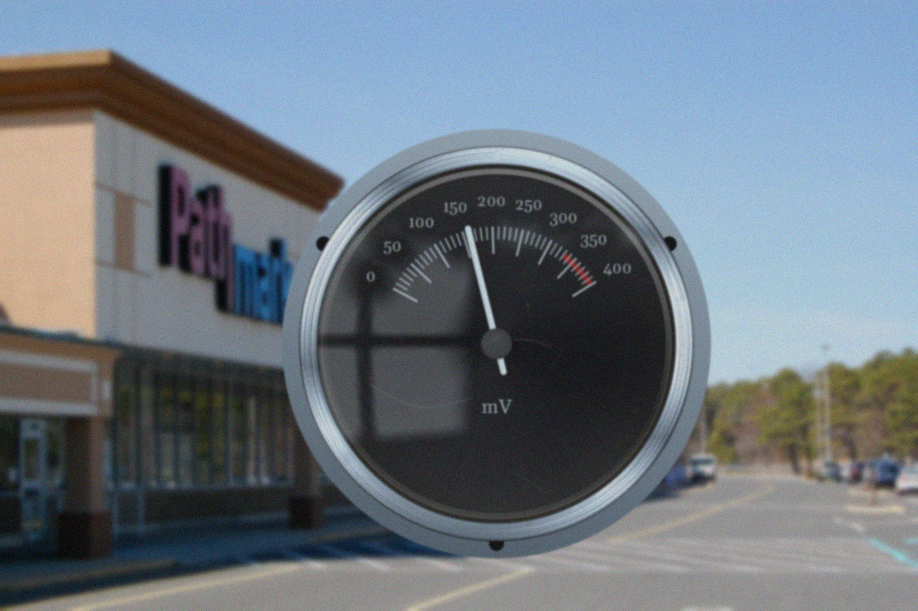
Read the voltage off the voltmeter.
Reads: 160 mV
